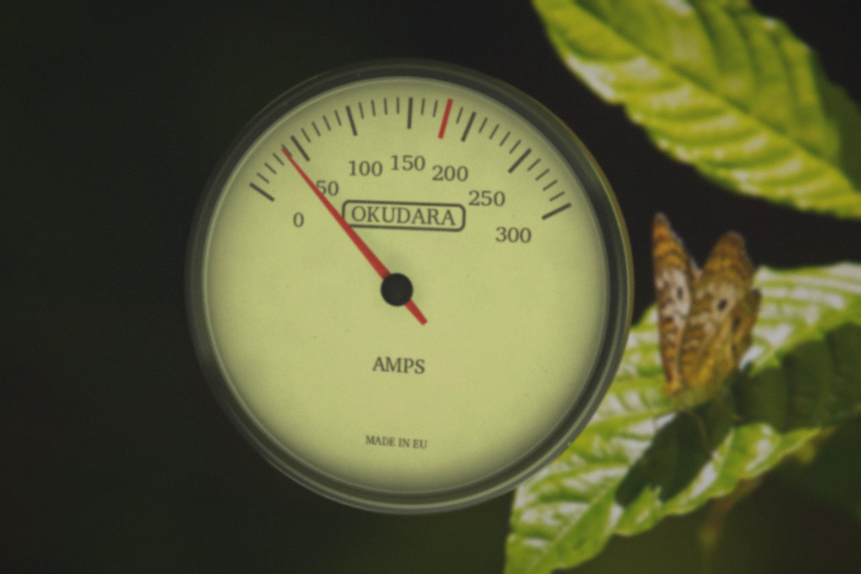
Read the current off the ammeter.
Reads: 40 A
